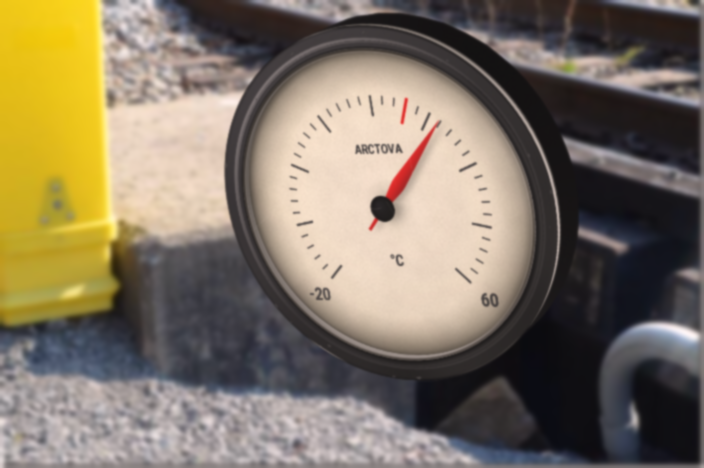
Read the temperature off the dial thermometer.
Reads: 32 °C
